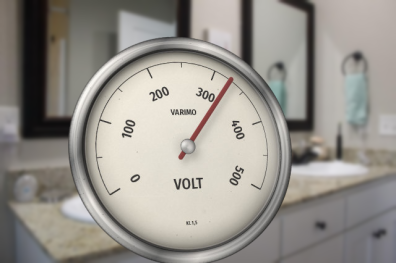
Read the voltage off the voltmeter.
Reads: 325 V
